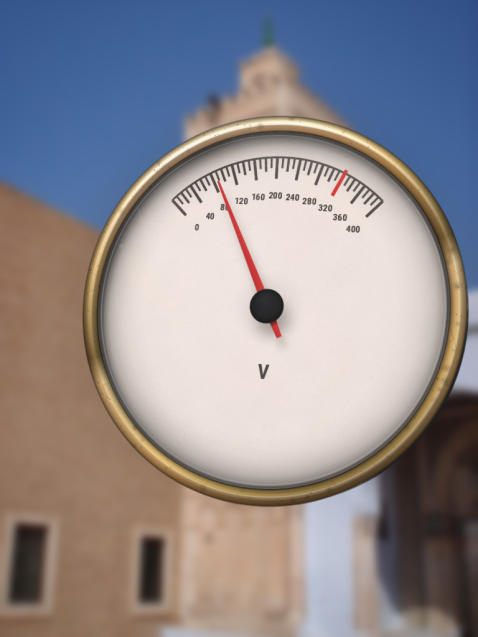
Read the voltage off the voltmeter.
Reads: 90 V
